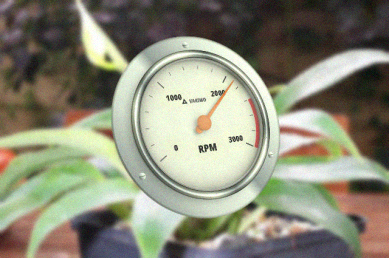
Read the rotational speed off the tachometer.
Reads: 2100 rpm
